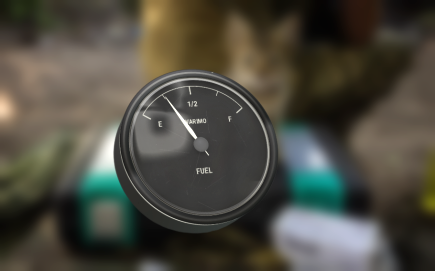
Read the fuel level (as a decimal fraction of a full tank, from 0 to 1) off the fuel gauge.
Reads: 0.25
